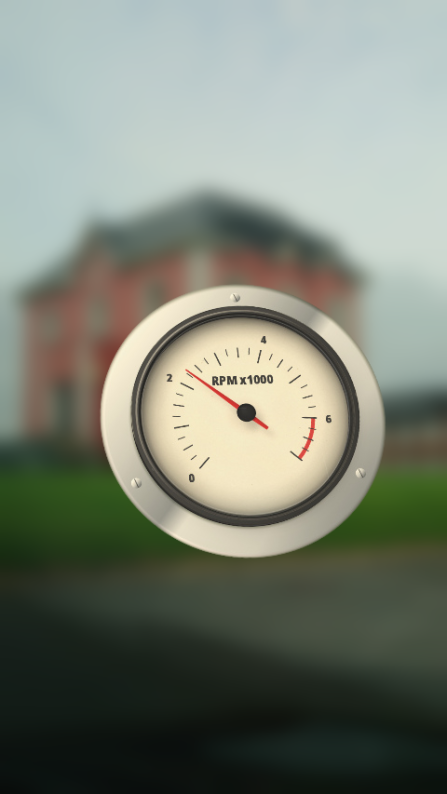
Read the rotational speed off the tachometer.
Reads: 2250 rpm
